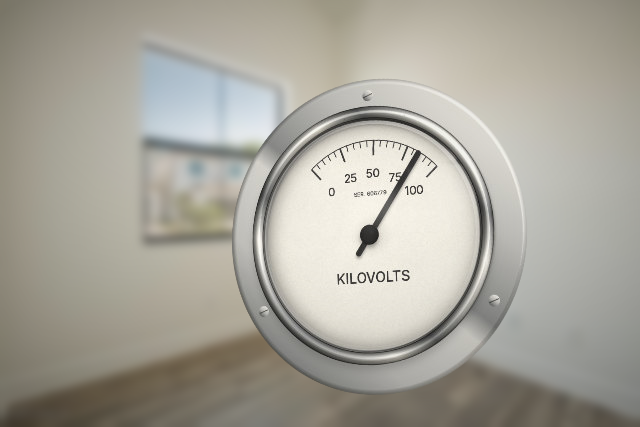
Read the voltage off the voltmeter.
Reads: 85 kV
